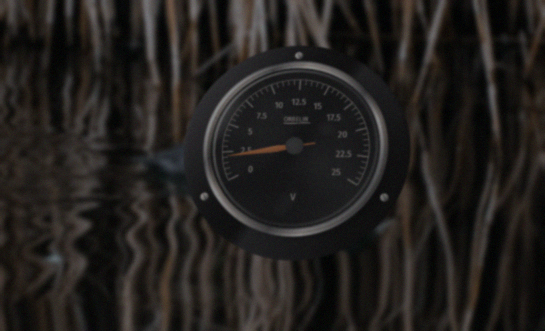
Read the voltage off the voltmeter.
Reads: 2 V
